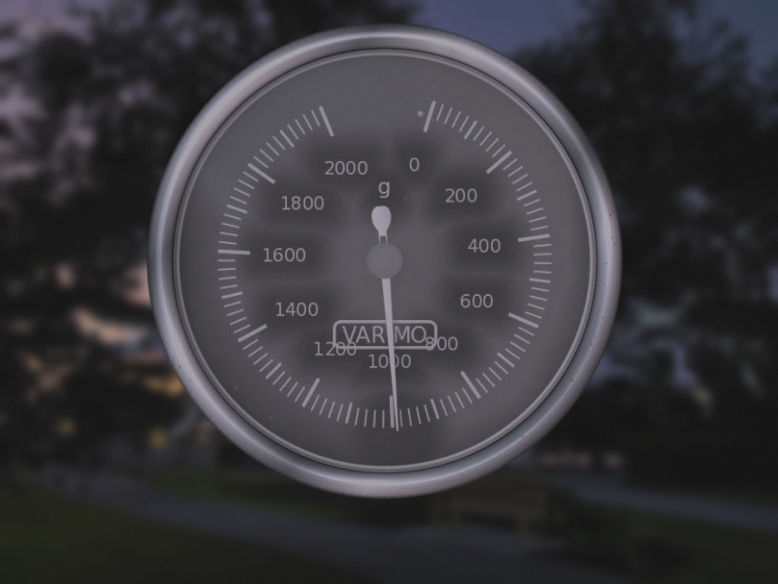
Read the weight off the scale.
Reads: 990 g
